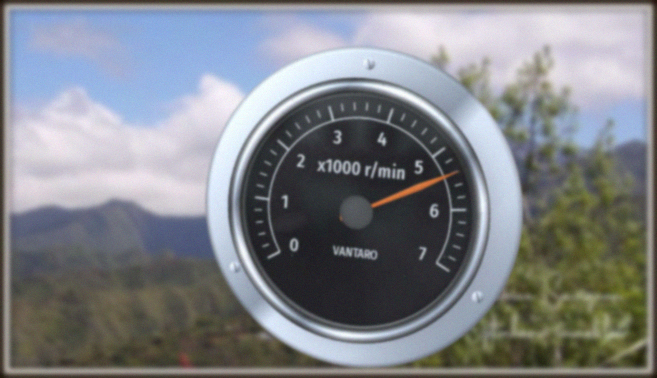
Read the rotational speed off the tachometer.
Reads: 5400 rpm
